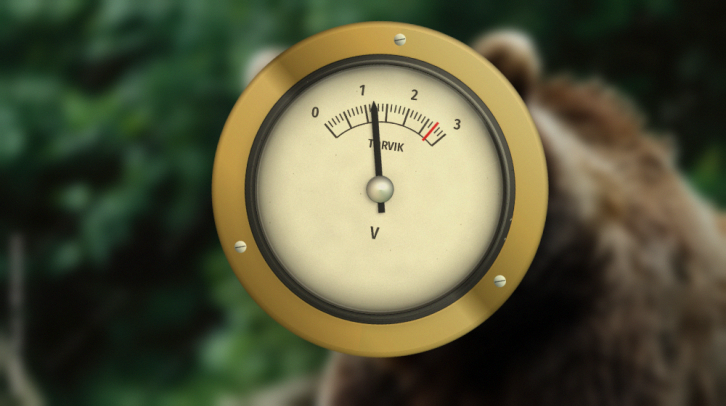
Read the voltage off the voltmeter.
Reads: 1.2 V
